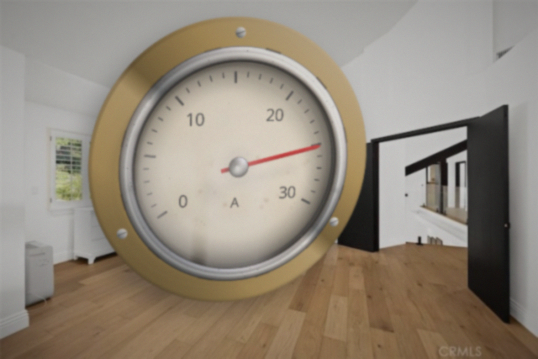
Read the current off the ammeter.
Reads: 25 A
